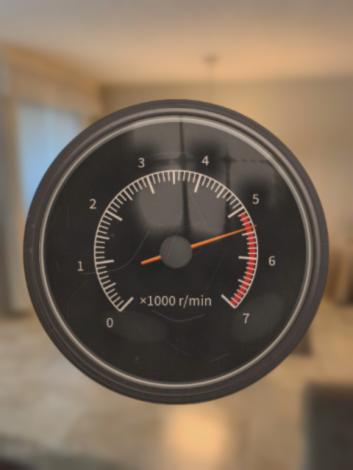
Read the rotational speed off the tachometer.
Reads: 5400 rpm
